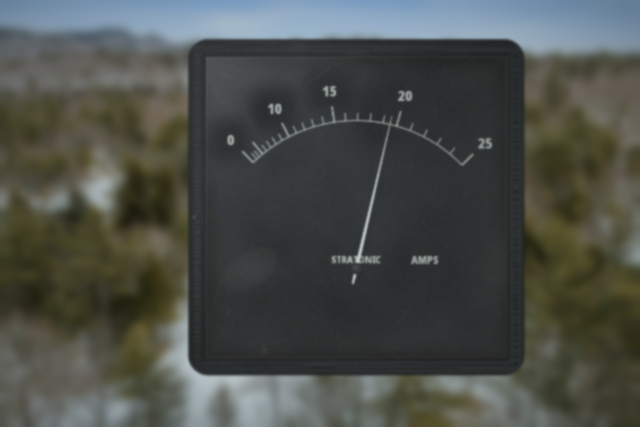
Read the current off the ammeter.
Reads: 19.5 A
